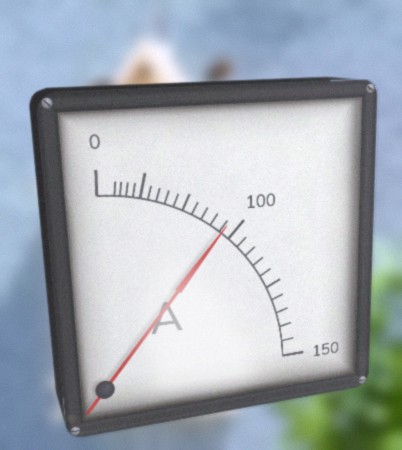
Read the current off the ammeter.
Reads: 95 A
